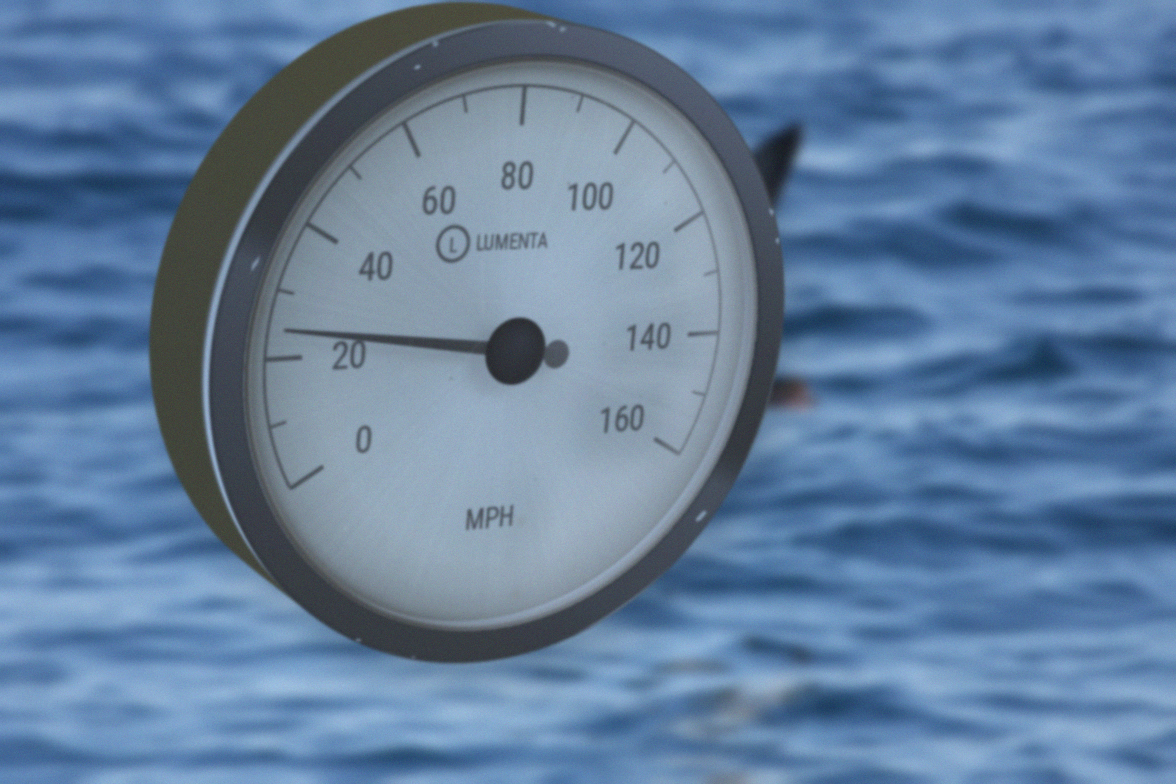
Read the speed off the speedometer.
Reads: 25 mph
